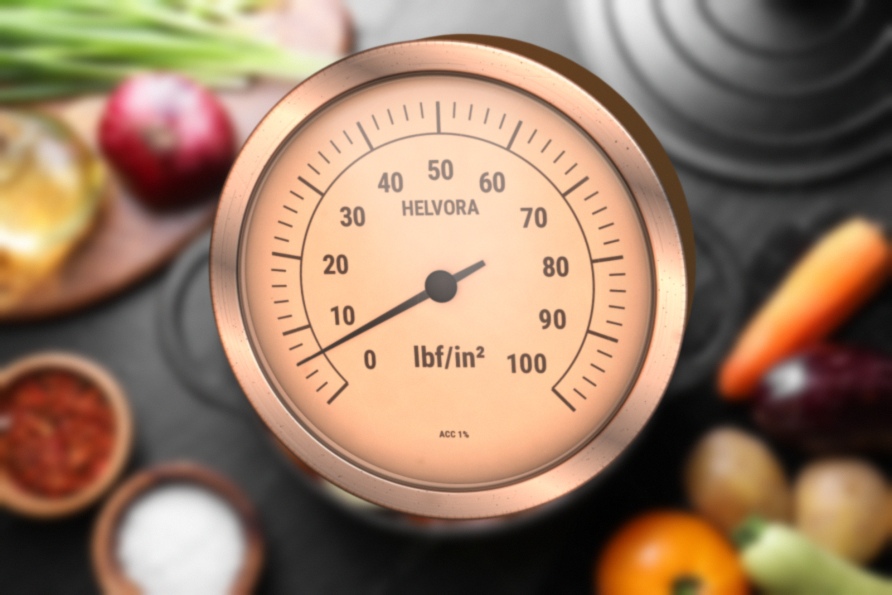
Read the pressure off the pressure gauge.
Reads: 6 psi
